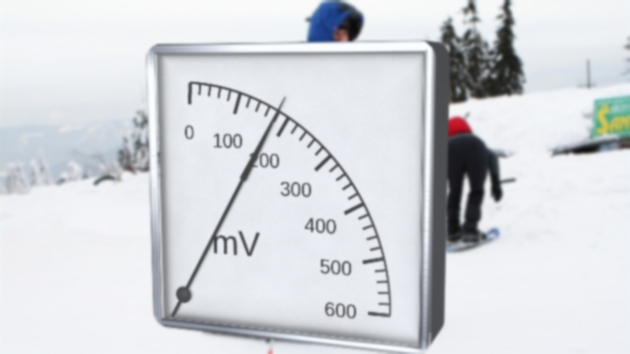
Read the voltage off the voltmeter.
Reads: 180 mV
